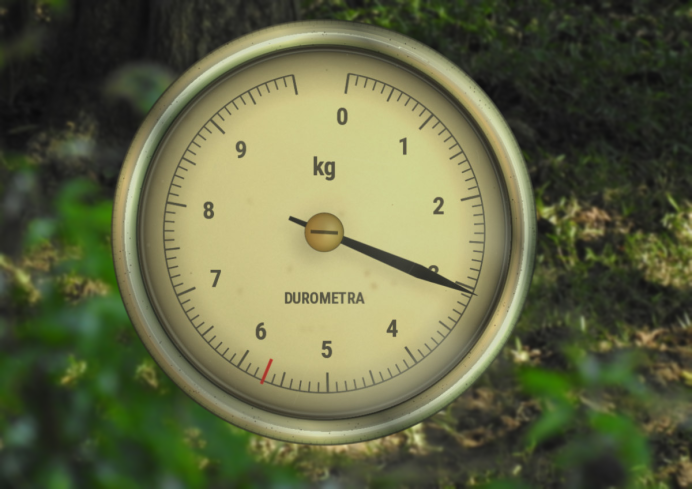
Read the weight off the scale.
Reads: 3.05 kg
